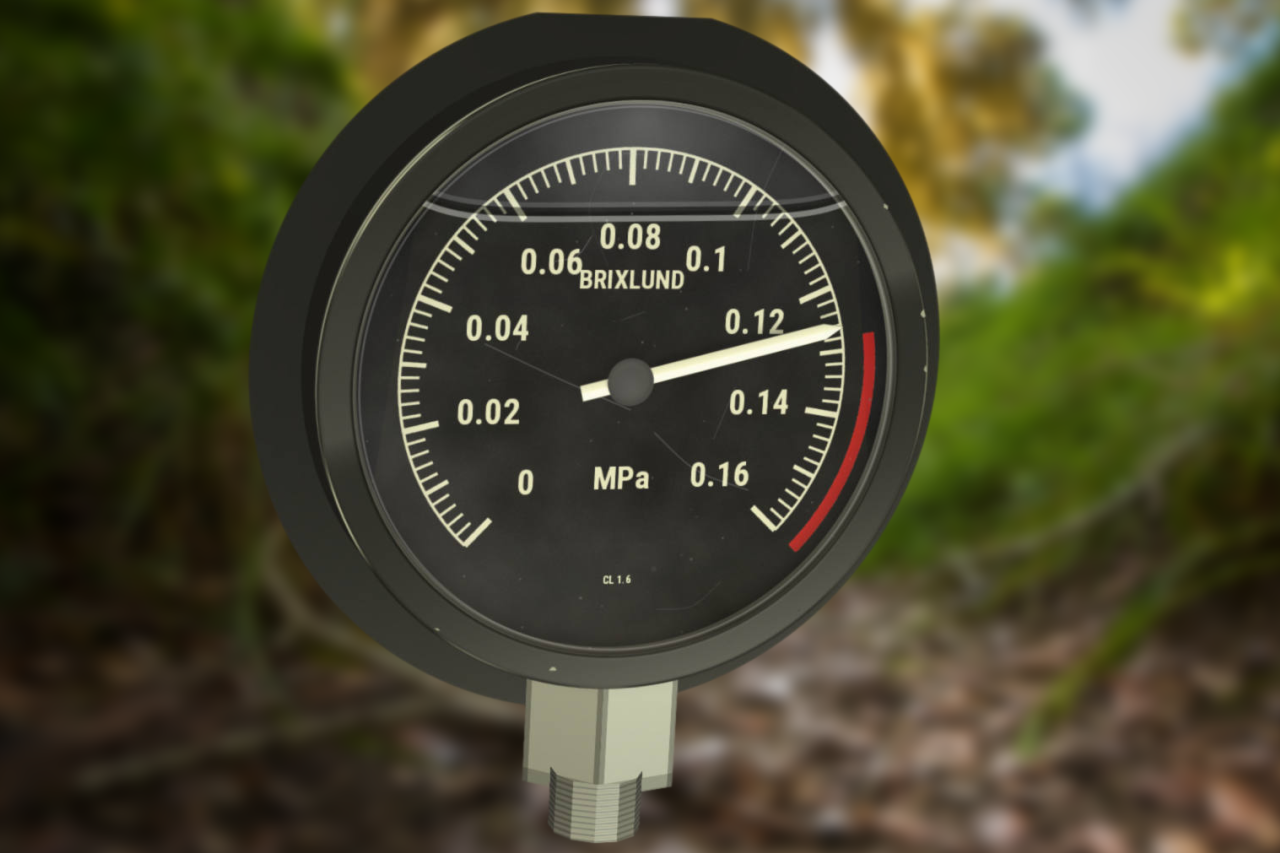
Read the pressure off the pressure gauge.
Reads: 0.126 MPa
